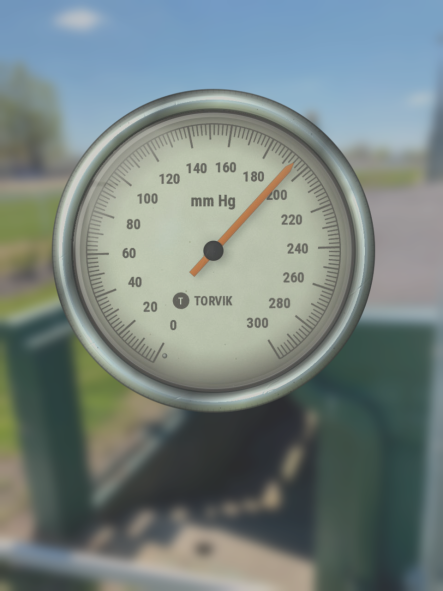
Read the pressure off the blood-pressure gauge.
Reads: 194 mmHg
